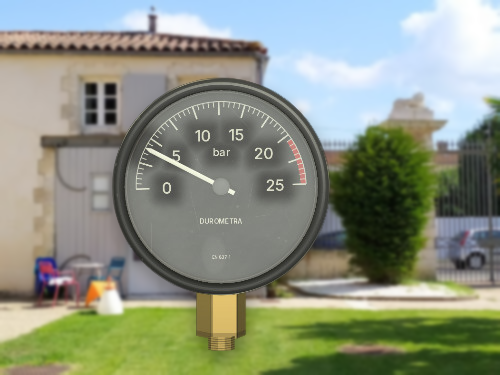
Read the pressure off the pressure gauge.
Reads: 4 bar
